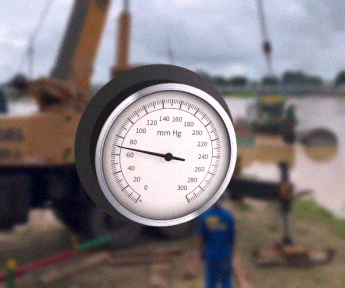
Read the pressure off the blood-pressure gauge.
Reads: 70 mmHg
